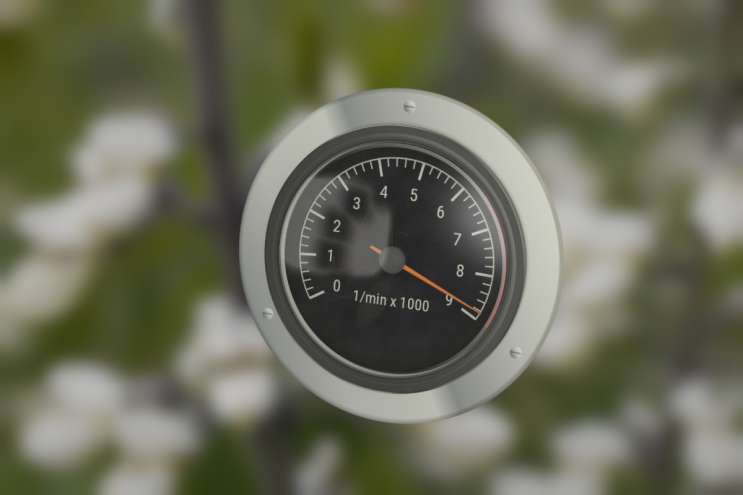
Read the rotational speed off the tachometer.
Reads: 8800 rpm
